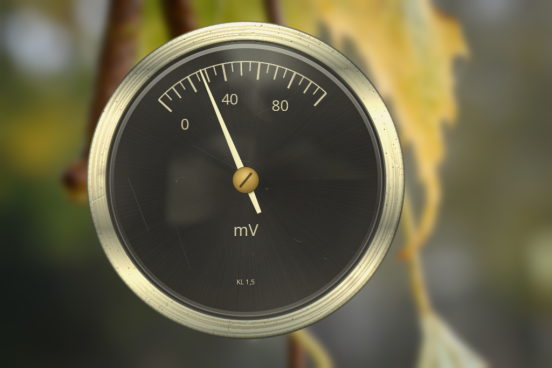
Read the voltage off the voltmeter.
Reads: 27.5 mV
